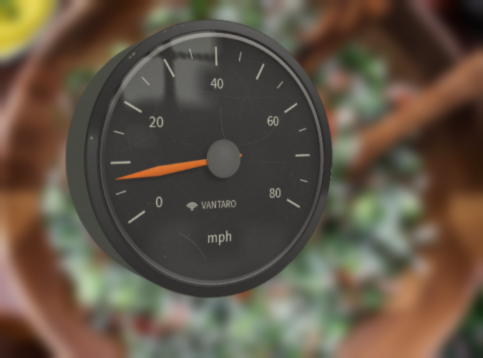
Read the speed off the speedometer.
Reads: 7.5 mph
